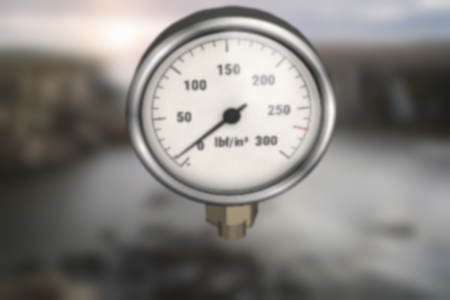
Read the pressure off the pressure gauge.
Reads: 10 psi
